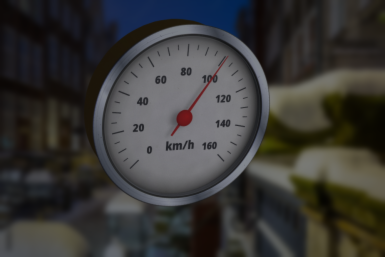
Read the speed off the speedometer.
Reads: 100 km/h
